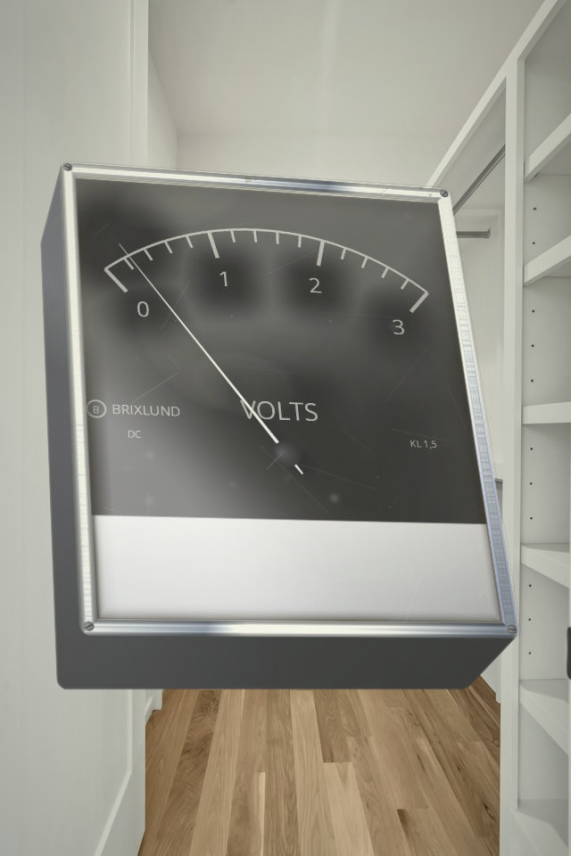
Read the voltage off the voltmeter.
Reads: 0.2 V
